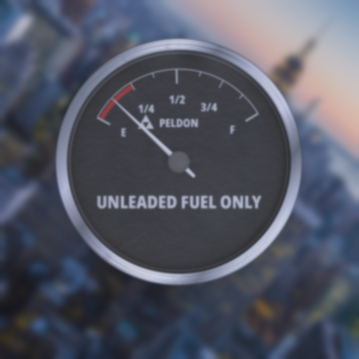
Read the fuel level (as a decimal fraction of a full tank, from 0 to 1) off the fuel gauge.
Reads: 0.125
